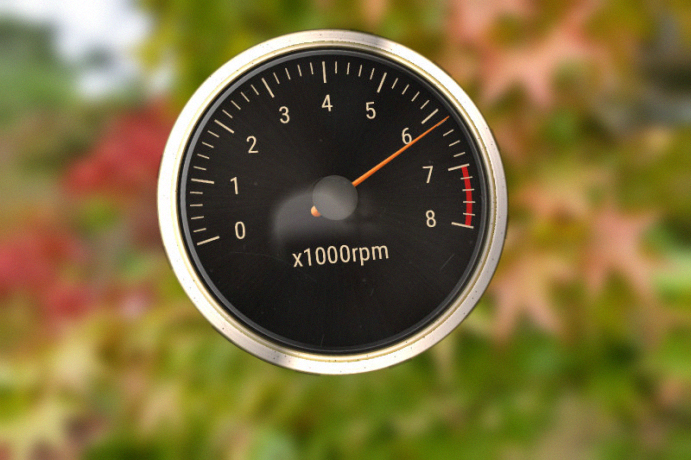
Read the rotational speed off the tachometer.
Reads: 6200 rpm
